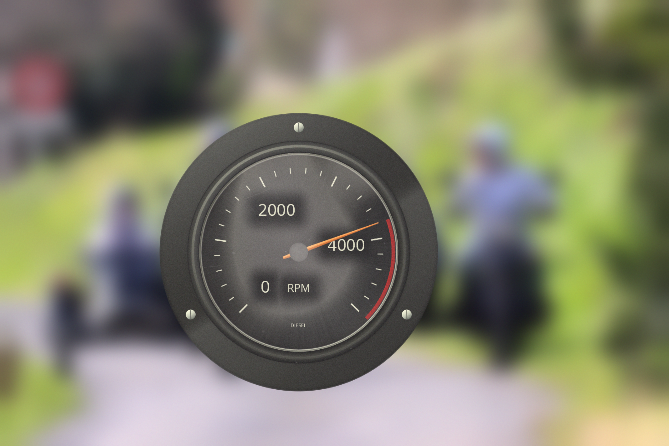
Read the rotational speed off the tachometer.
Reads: 3800 rpm
